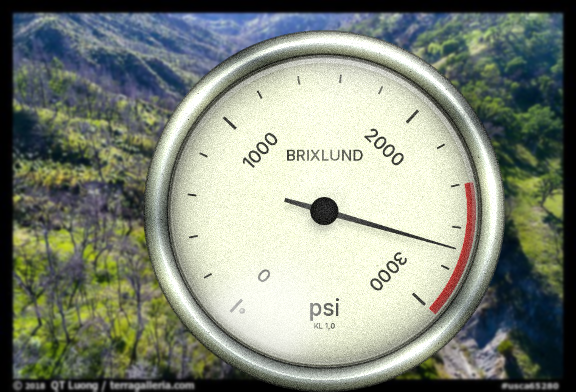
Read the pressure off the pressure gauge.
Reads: 2700 psi
